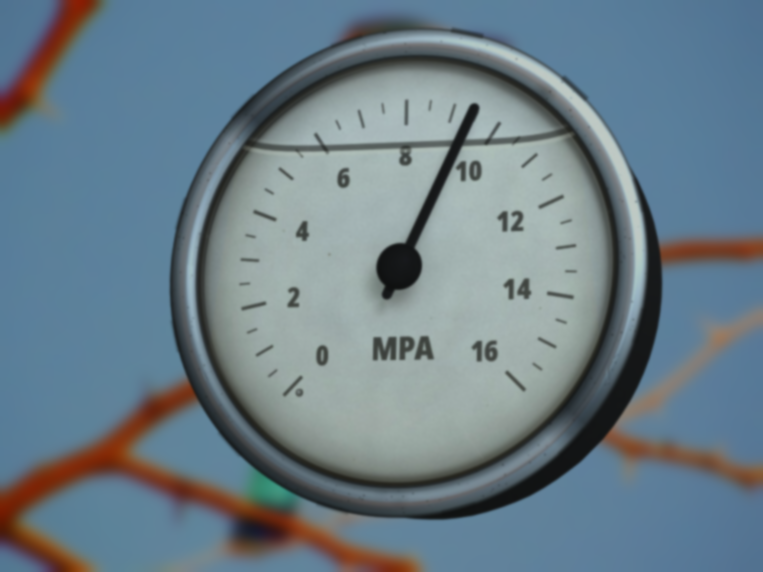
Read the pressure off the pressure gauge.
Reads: 9.5 MPa
